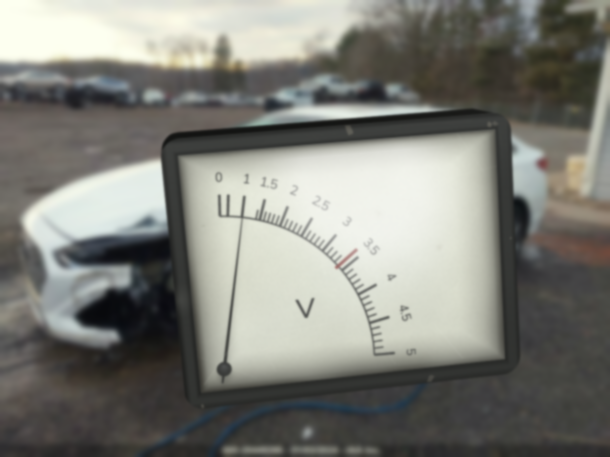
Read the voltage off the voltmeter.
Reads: 1 V
